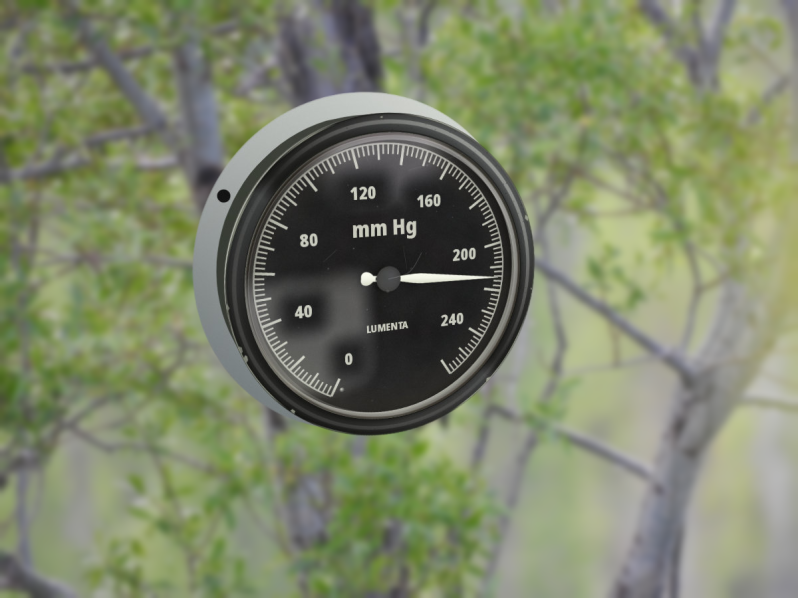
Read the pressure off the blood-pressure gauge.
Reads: 214 mmHg
